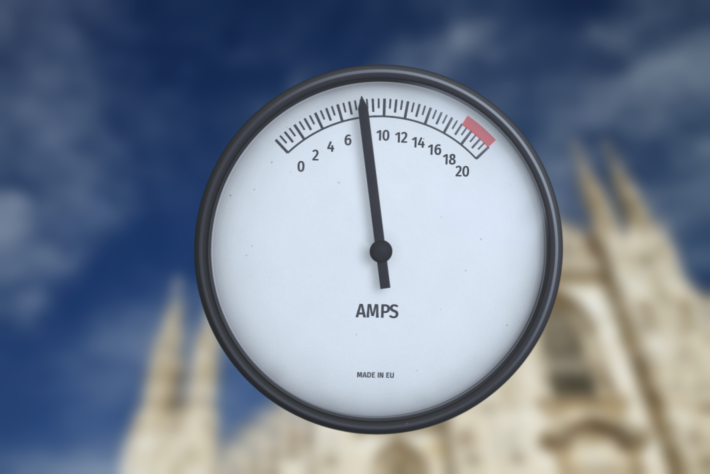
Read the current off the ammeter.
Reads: 8 A
